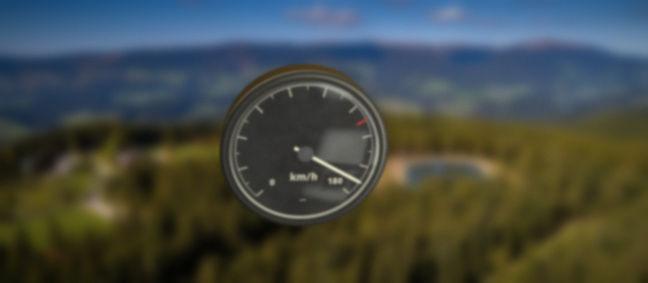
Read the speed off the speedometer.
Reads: 170 km/h
